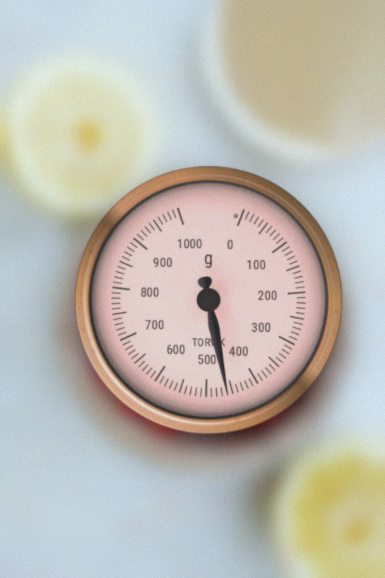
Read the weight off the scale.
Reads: 460 g
